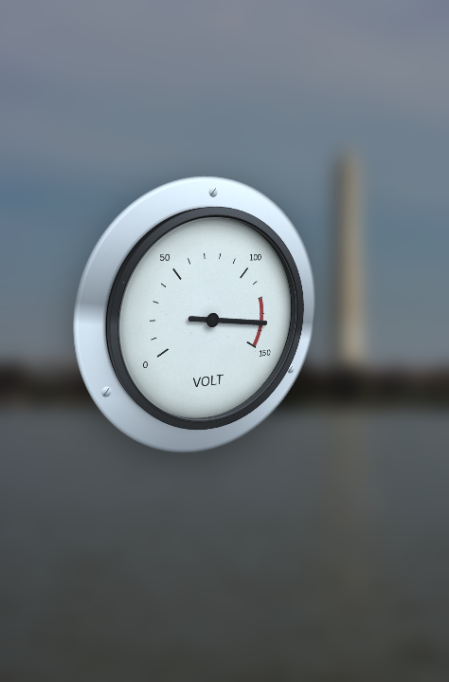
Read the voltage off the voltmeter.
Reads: 135 V
